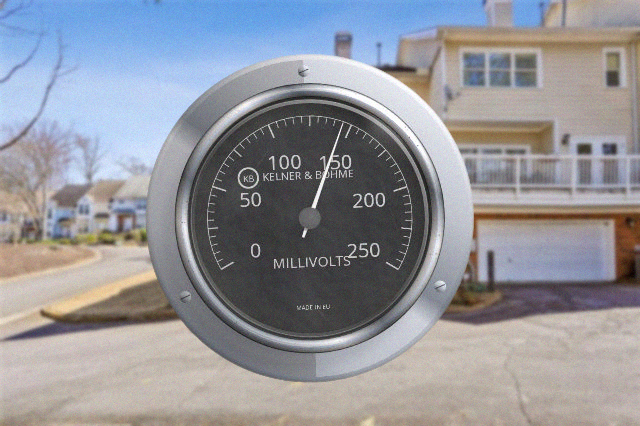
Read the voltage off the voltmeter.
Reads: 145 mV
